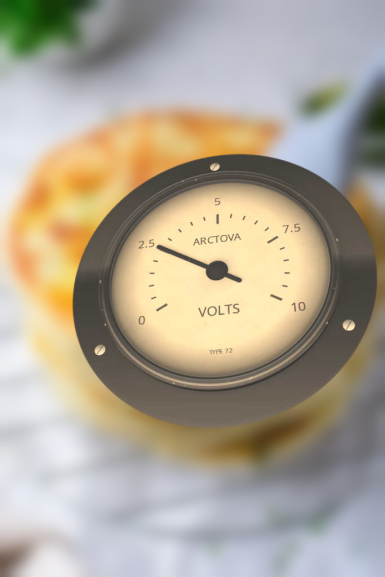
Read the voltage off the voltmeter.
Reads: 2.5 V
